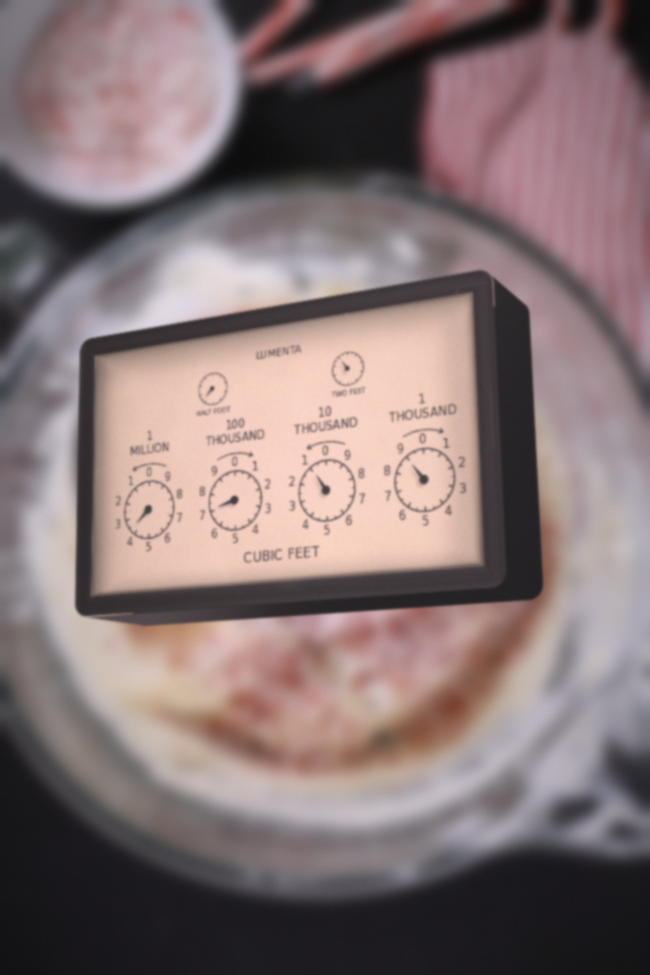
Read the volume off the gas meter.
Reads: 370900 ft³
